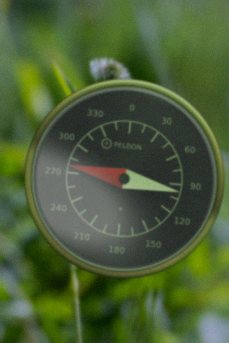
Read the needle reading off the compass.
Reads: 277.5 °
